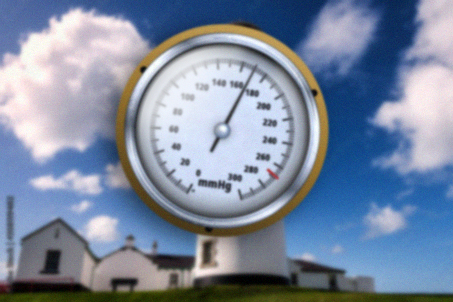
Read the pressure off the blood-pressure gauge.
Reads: 170 mmHg
